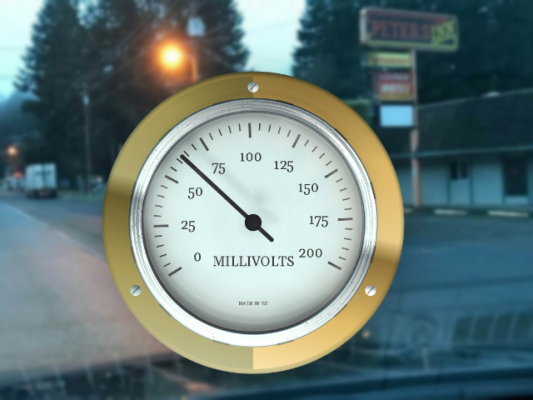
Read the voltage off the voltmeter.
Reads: 62.5 mV
